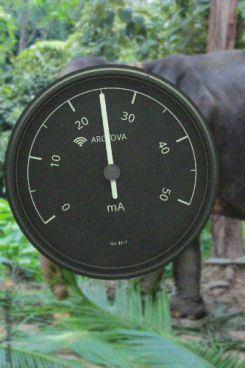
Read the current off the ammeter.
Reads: 25 mA
